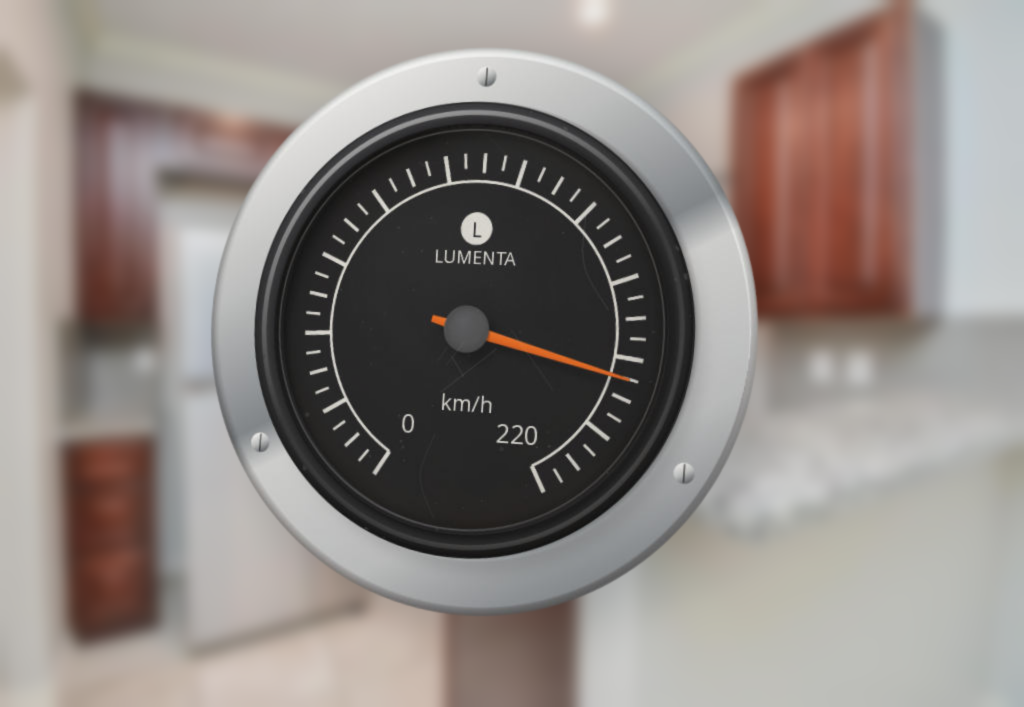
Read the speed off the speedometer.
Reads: 185 km/h
